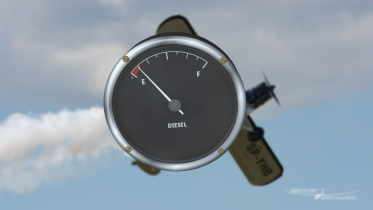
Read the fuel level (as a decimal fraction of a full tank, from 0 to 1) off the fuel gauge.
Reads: 0.125
